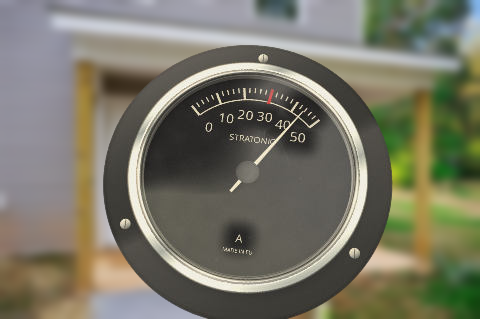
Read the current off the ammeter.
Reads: 44 A
